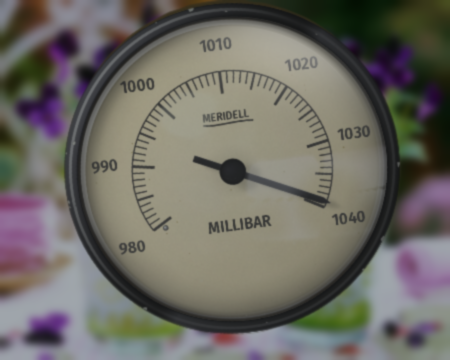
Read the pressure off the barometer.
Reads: 1039 mbar
